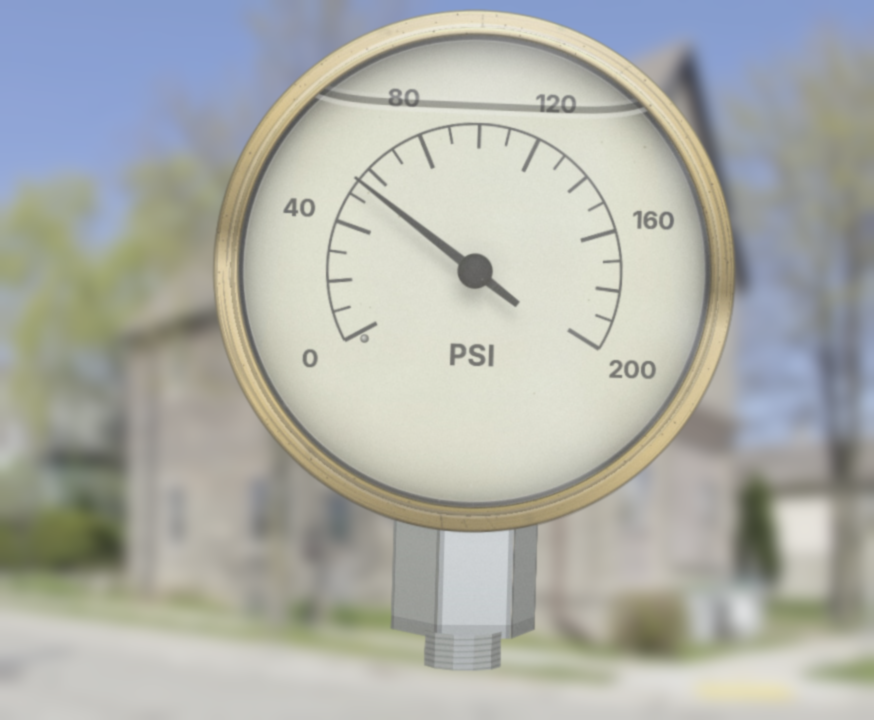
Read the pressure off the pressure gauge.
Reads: 55 psi
